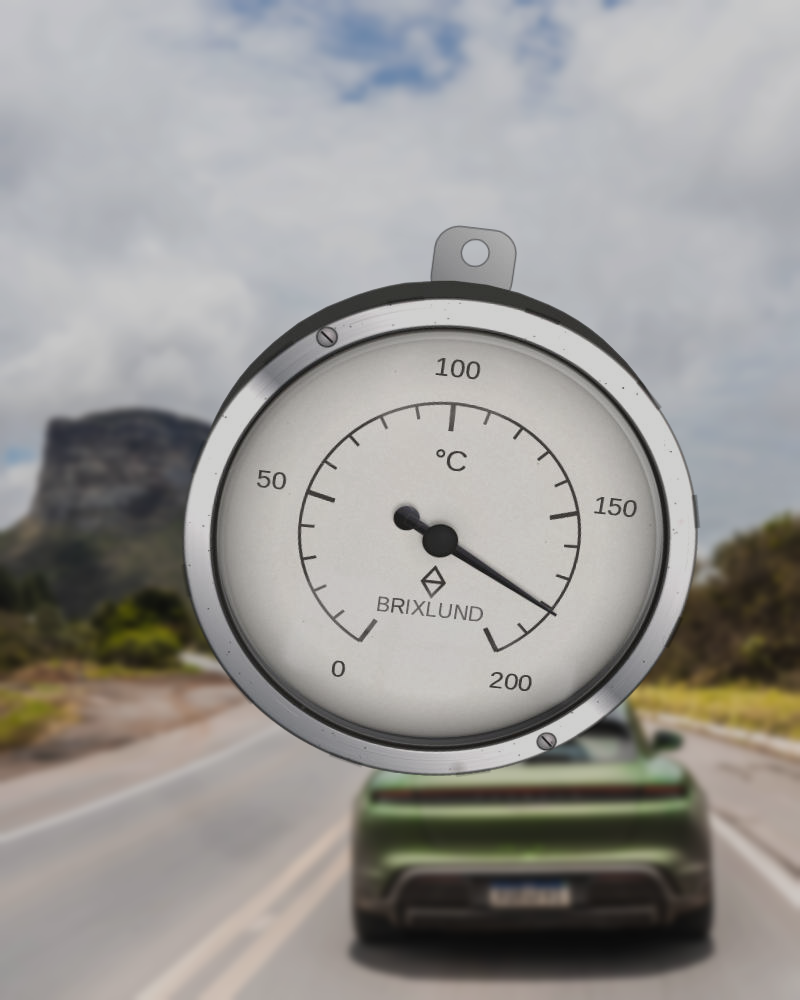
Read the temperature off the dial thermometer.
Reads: 180 °C
